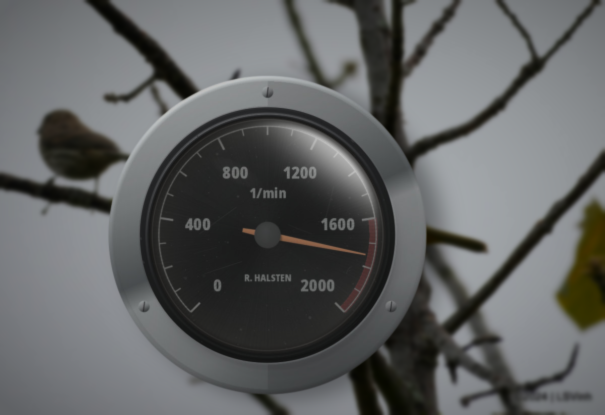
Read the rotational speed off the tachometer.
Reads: 1750 rpm
